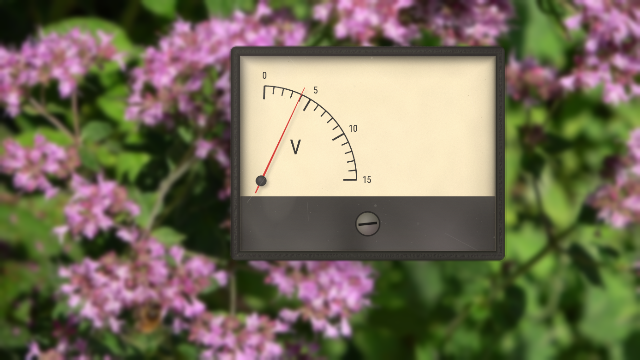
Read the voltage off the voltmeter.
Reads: 4 V
